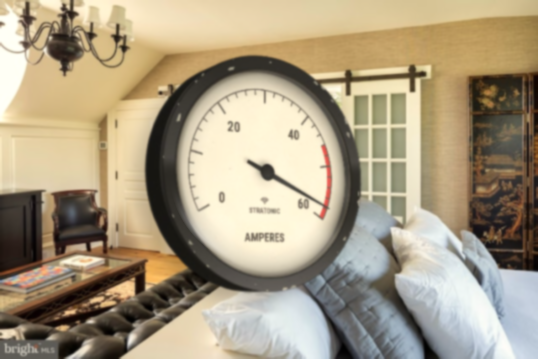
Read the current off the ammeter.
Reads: 58 A
